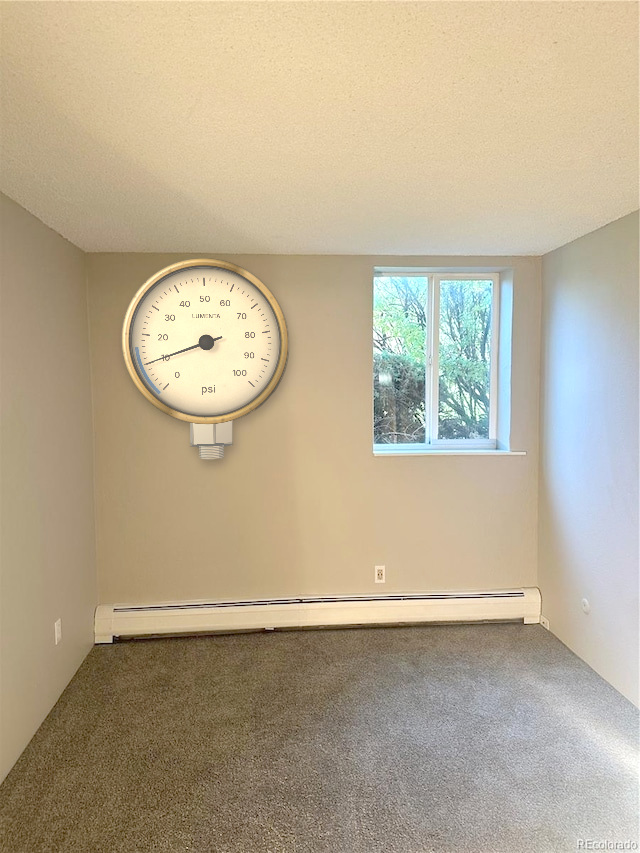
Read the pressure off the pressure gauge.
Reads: 10 psi
